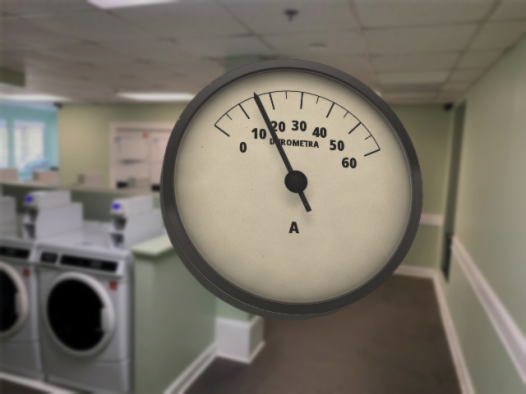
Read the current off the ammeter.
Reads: 15 A
